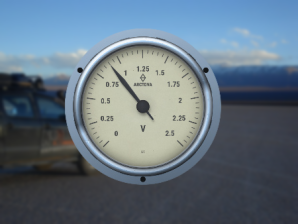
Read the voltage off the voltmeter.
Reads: 0.9 V
